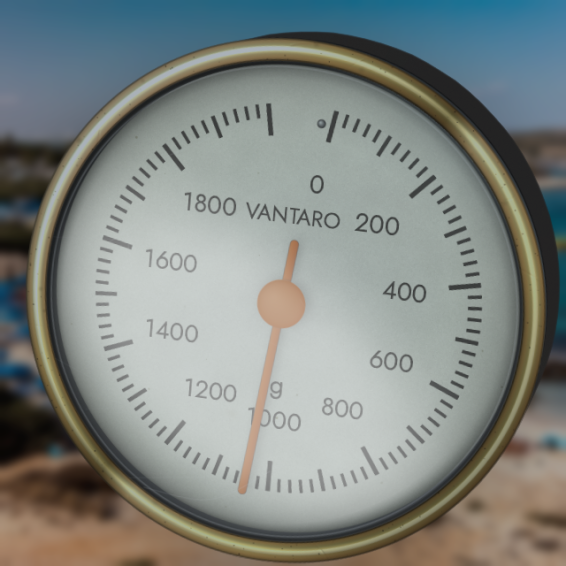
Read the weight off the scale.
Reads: 1040 g
